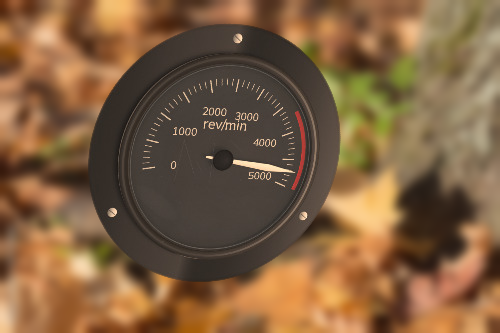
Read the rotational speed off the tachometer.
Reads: 4700 rpm
